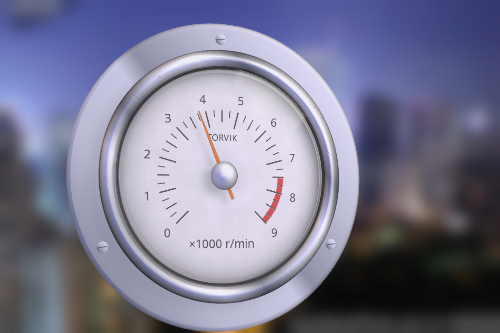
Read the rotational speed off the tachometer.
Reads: 3750 rpm
